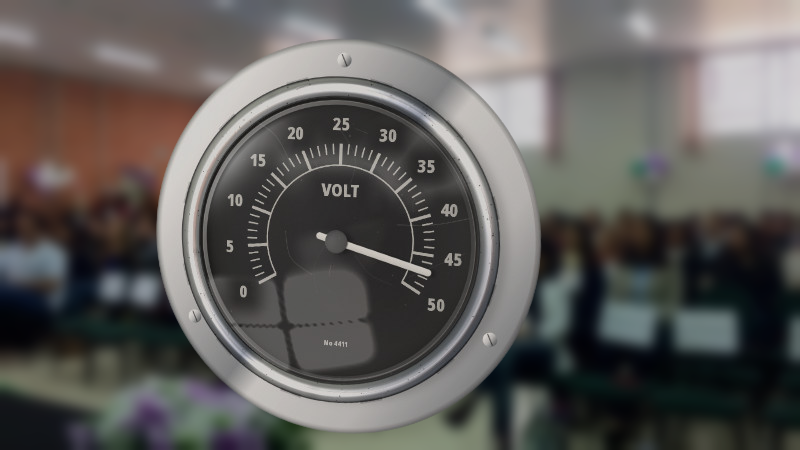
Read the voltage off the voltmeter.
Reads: 47 V
